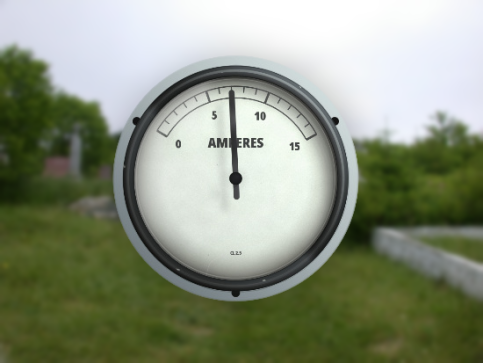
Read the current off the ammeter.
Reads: 7 A
